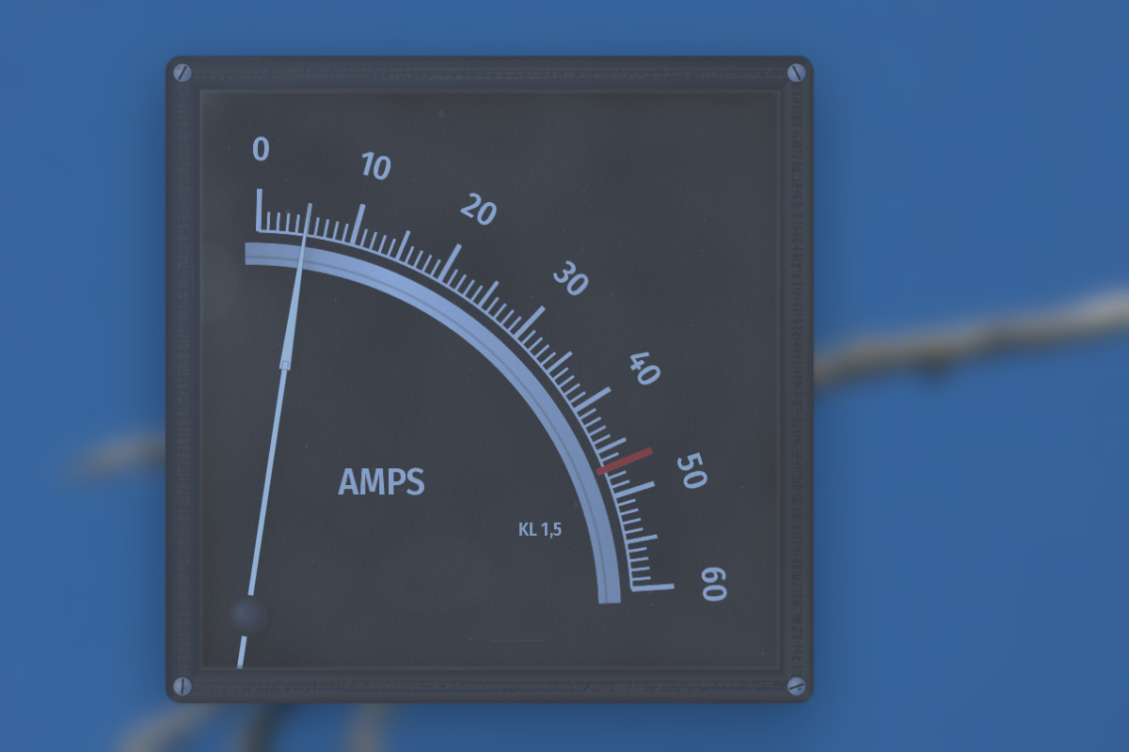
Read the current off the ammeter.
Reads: 5 A
